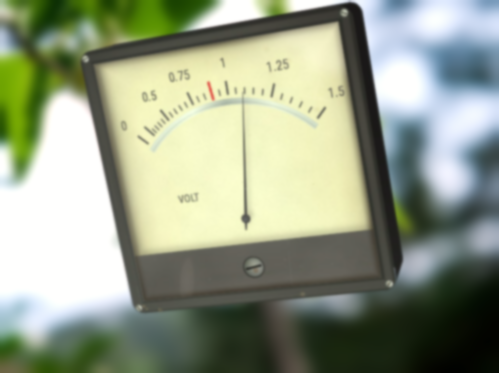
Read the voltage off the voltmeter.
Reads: 1.1 V
